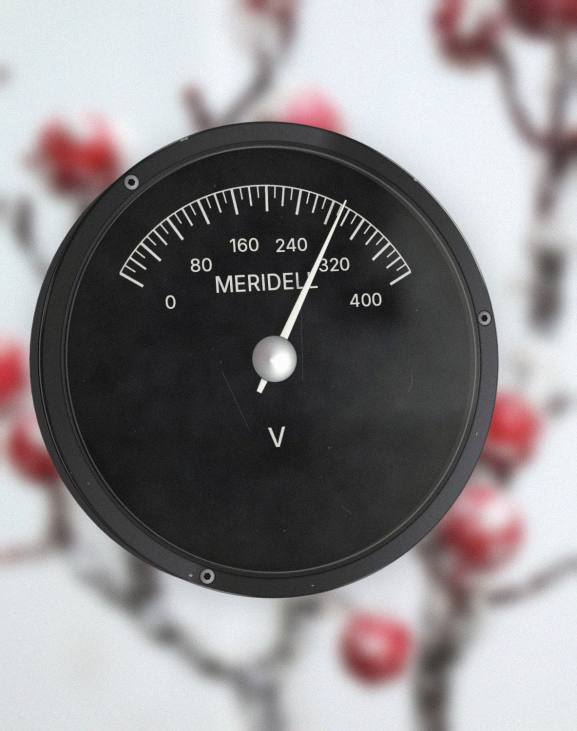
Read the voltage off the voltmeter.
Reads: 290 V
